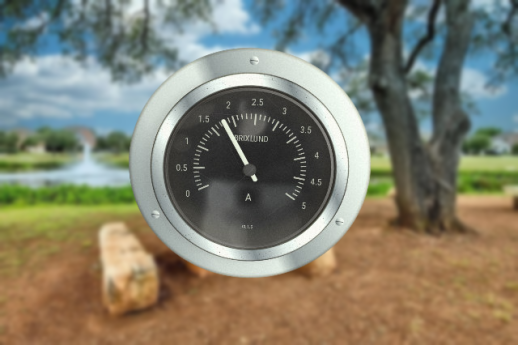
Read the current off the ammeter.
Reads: 1.8 A
